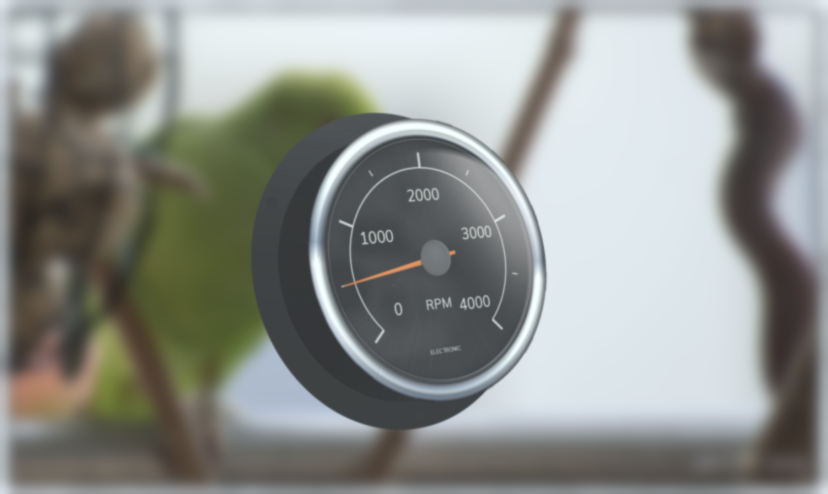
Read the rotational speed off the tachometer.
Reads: 500 rpm
